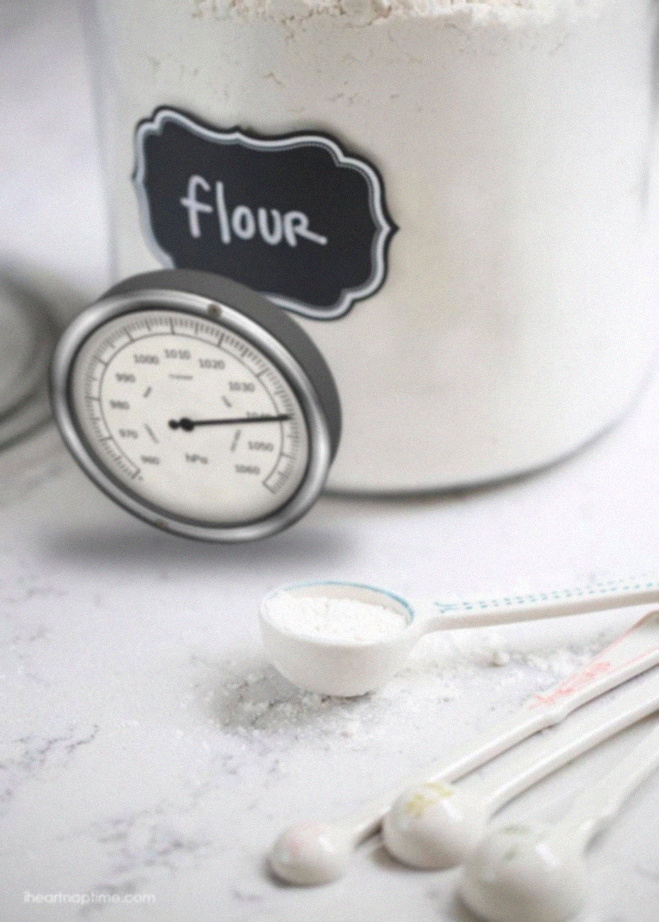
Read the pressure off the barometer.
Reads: 1040 hPa
